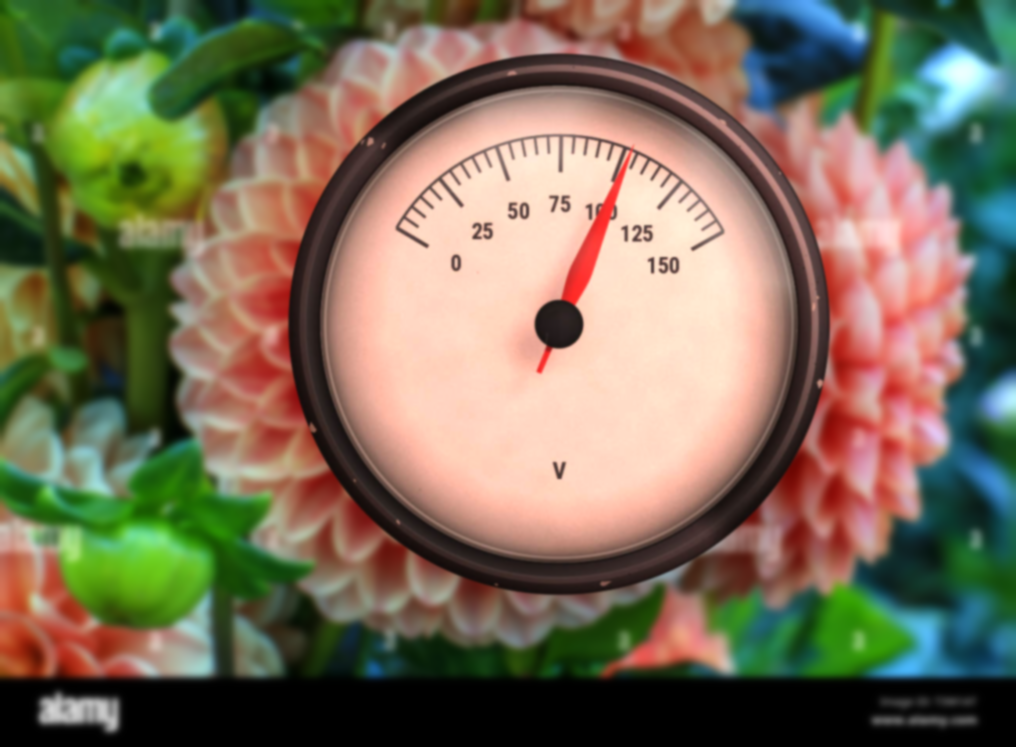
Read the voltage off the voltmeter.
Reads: 102.5 V
